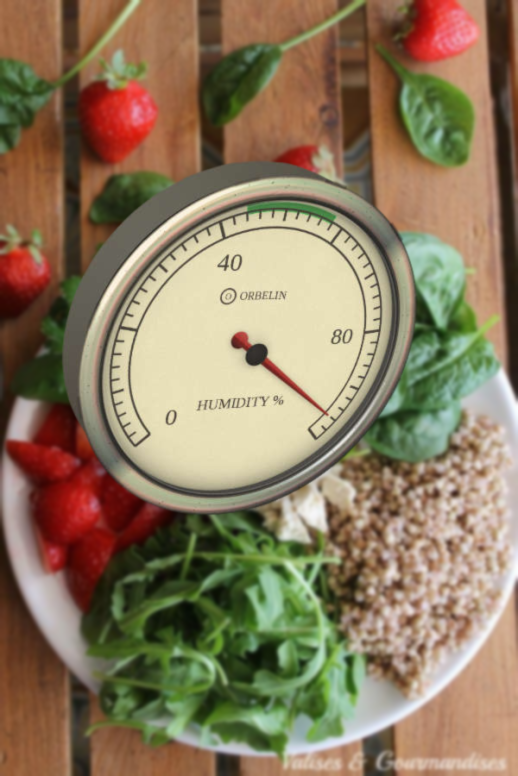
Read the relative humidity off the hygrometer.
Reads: 96 %
